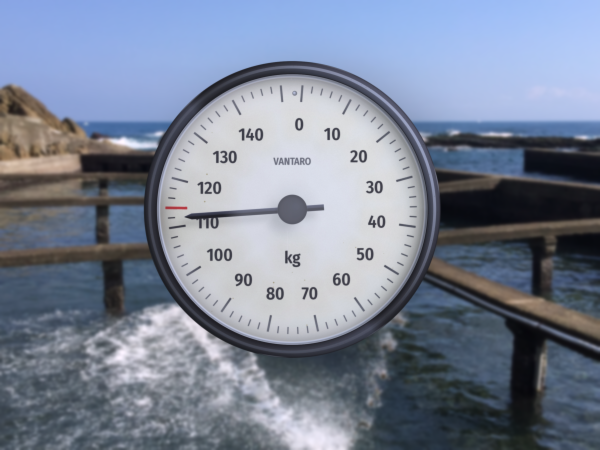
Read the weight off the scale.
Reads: 112 kg
